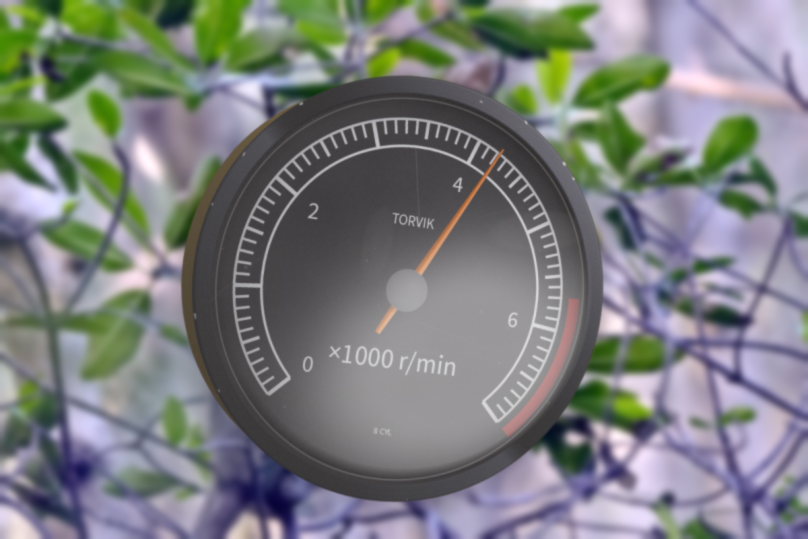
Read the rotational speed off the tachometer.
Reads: 4200 rpm
